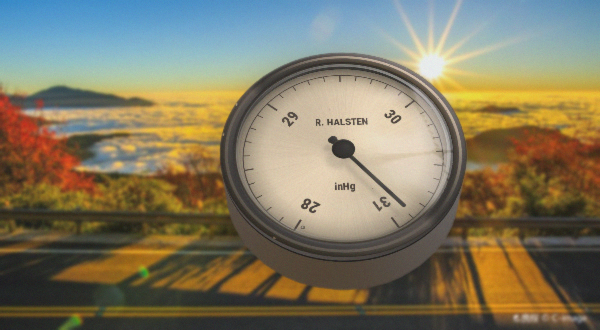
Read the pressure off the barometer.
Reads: 30.9 inHg
